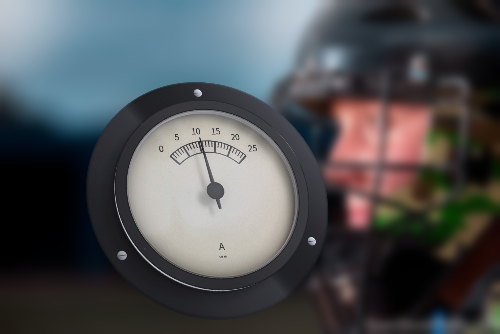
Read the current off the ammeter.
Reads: 10 A
